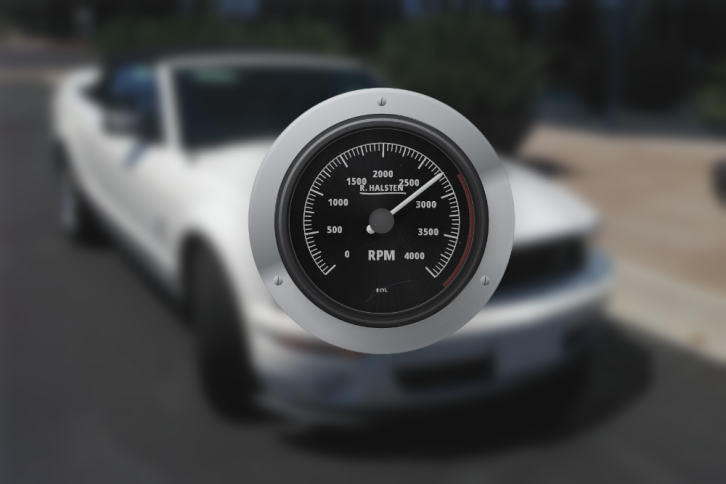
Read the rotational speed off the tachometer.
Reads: 2750 rpm
